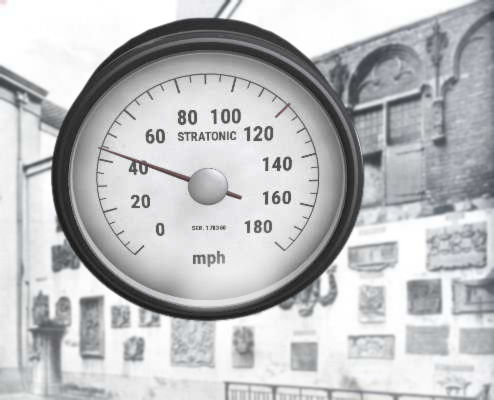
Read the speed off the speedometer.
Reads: 45 mph
